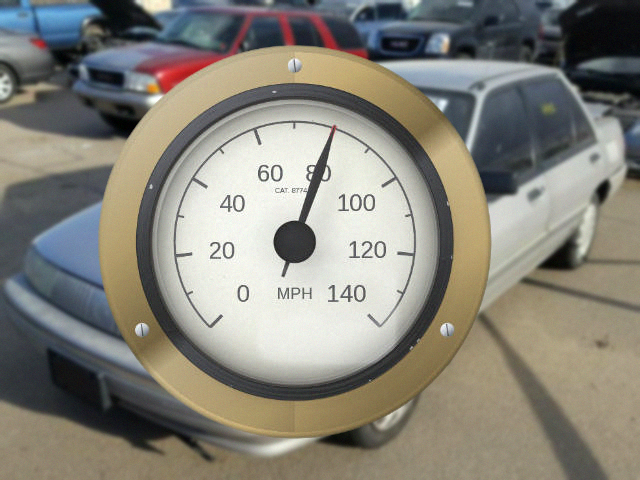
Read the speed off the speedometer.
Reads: 80 mph
